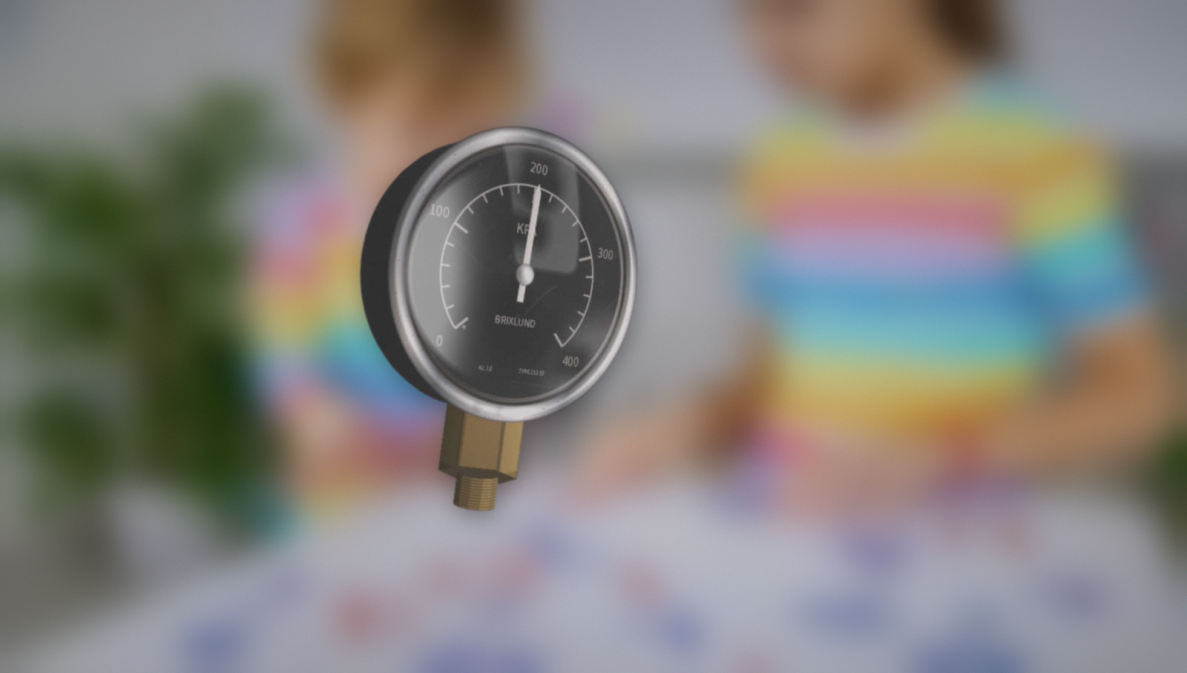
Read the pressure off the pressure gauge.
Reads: 200 kPa
